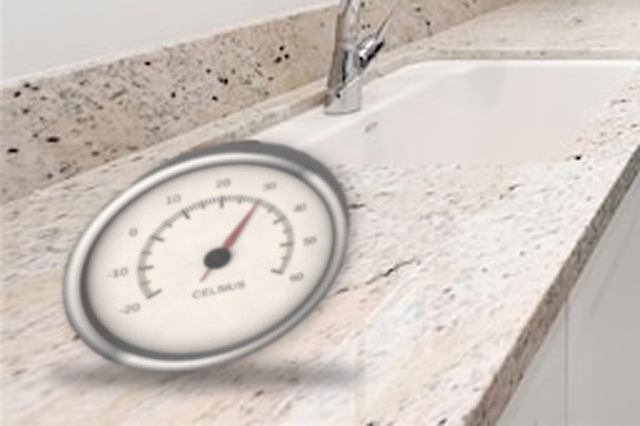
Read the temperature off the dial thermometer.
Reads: 30 °C
